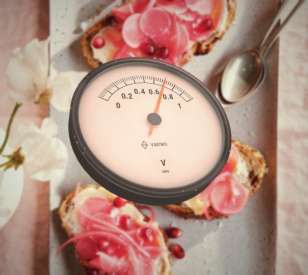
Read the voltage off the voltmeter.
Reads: 0.7 V
